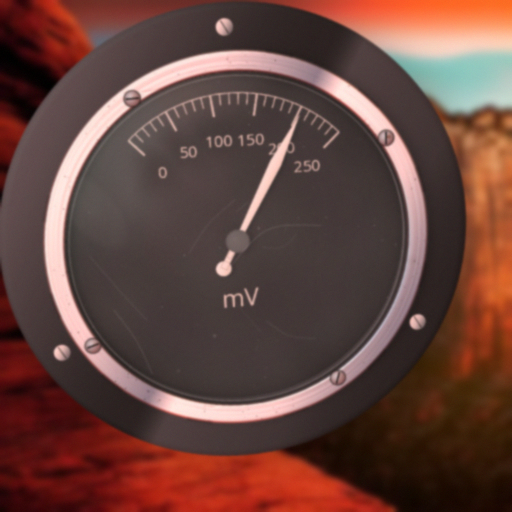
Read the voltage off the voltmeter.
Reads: 200 mV
